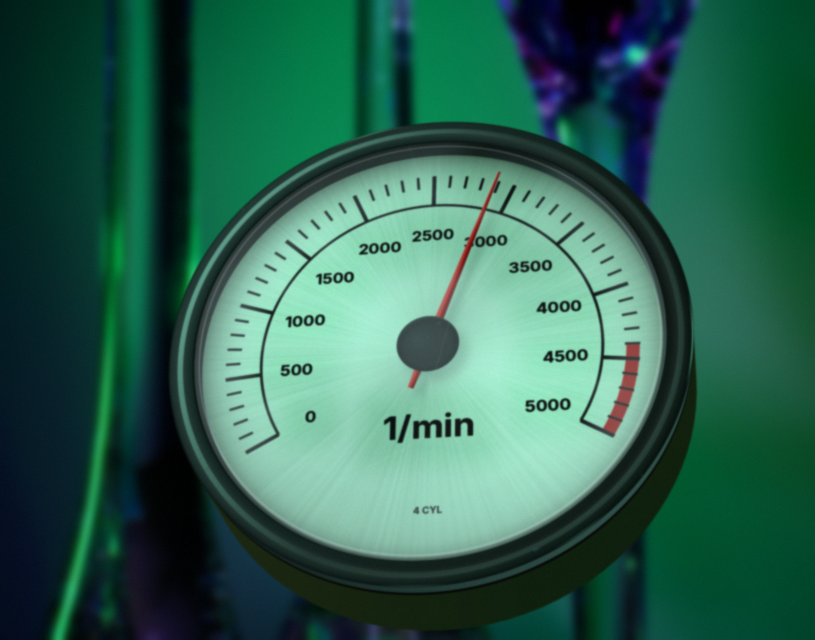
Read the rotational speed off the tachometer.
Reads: 2900 rpm
